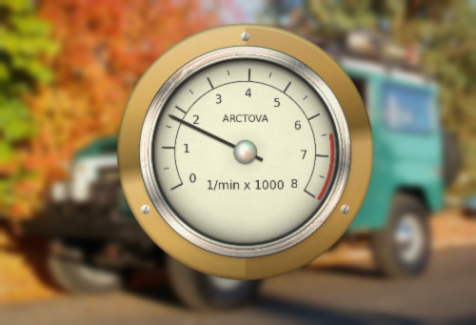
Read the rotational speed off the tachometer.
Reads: 1750 rpm
